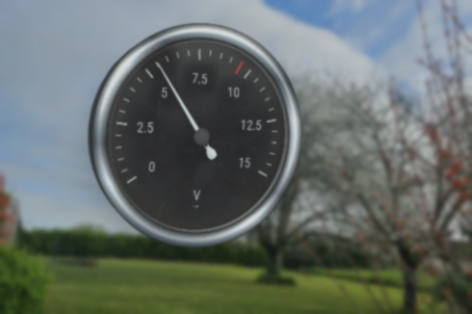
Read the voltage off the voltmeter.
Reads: 5.5 V
